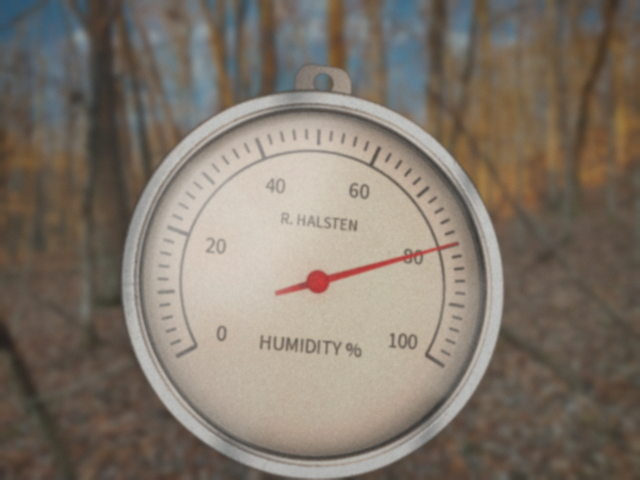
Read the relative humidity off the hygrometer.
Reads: 80 %
